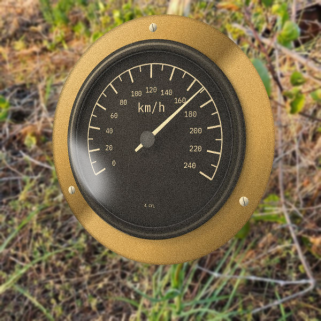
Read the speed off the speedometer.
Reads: 170 km/h
